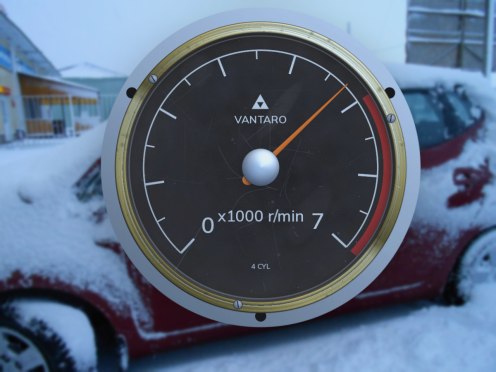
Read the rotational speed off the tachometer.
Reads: 4750 rpm
